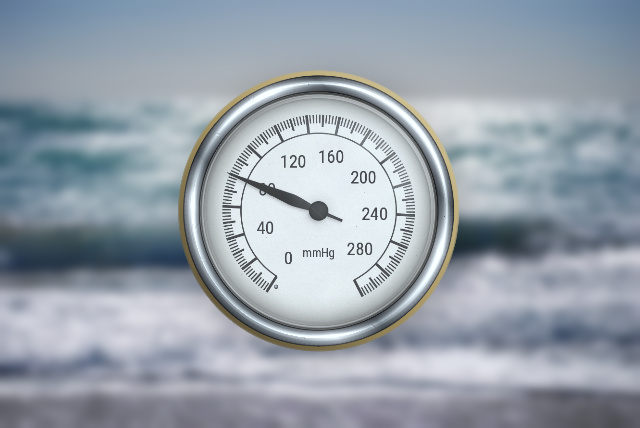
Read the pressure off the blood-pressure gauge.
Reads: 80 mmHg
